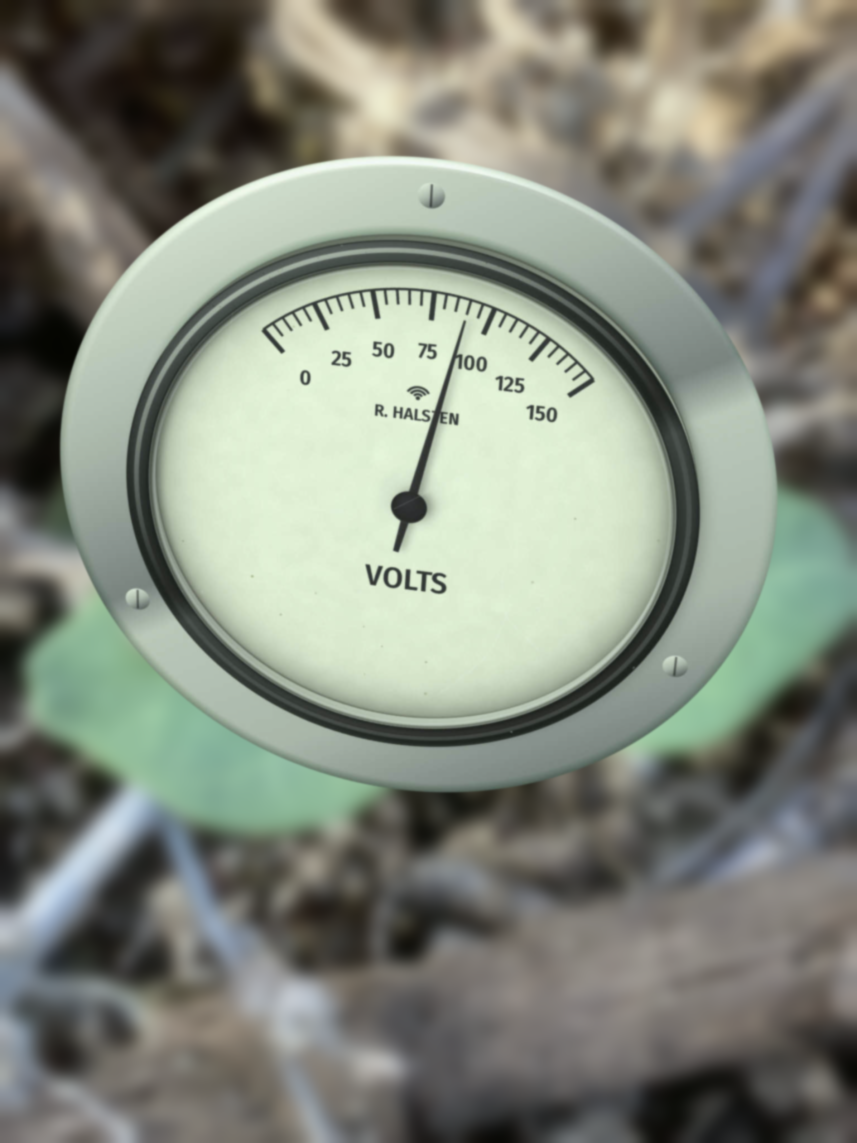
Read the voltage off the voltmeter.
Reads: 90 V
